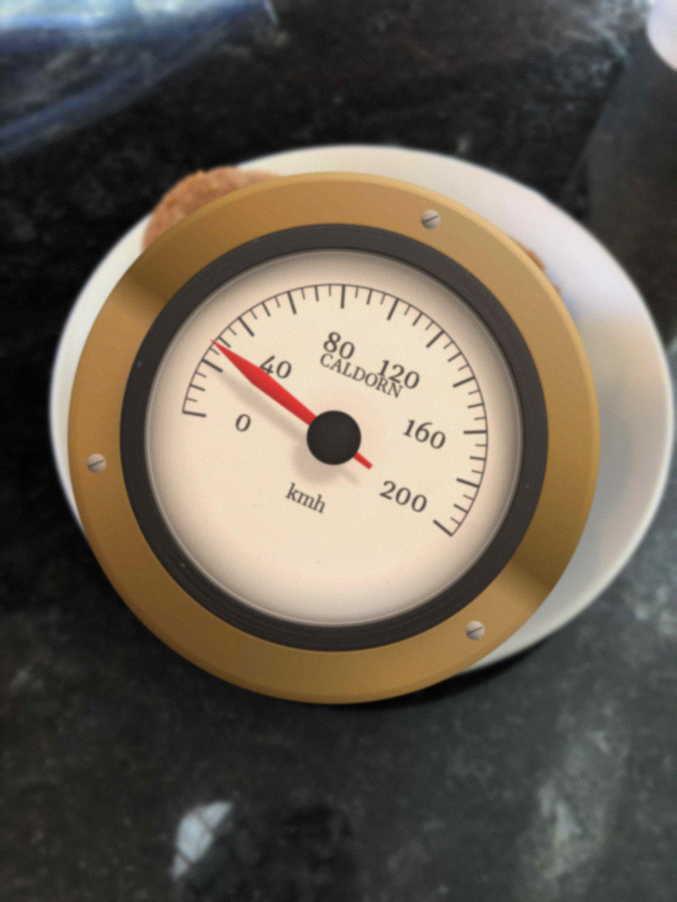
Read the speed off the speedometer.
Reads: 27.5 km/h
